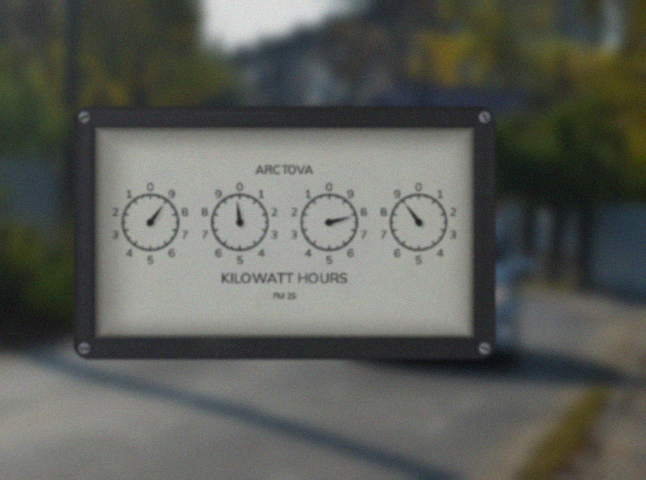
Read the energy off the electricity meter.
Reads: 8979 kWh
